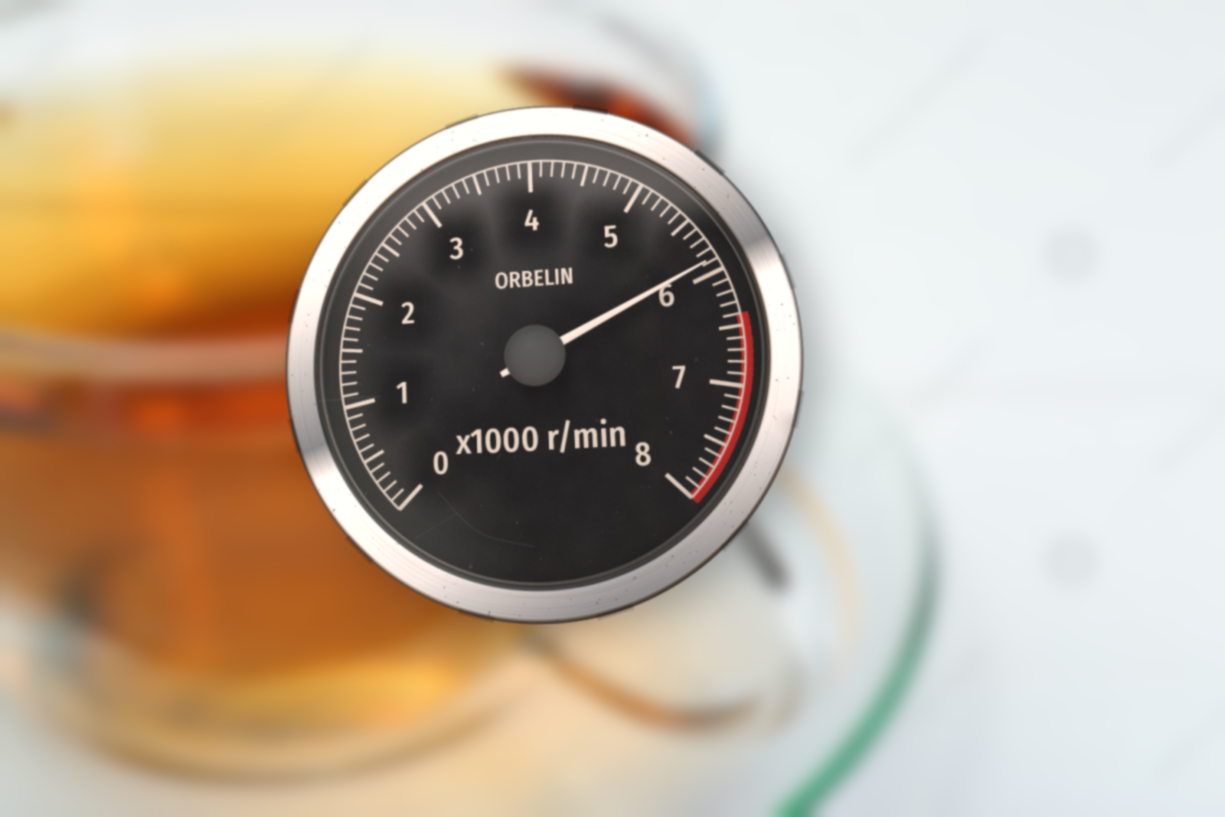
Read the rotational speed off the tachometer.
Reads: 5900 rpm
